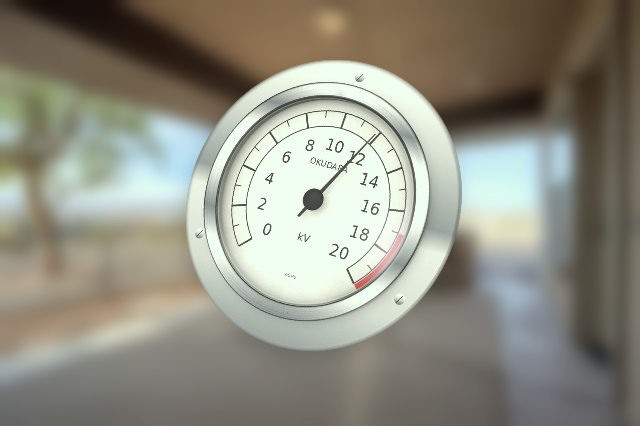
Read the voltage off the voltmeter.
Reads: 12 kV
